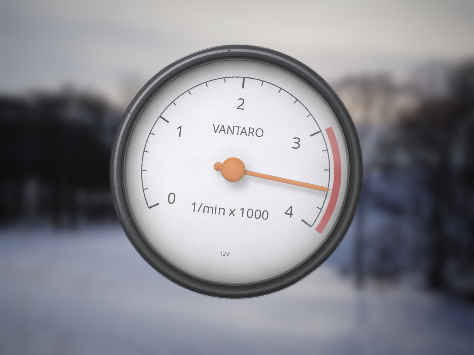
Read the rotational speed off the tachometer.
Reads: 3600 rpm
